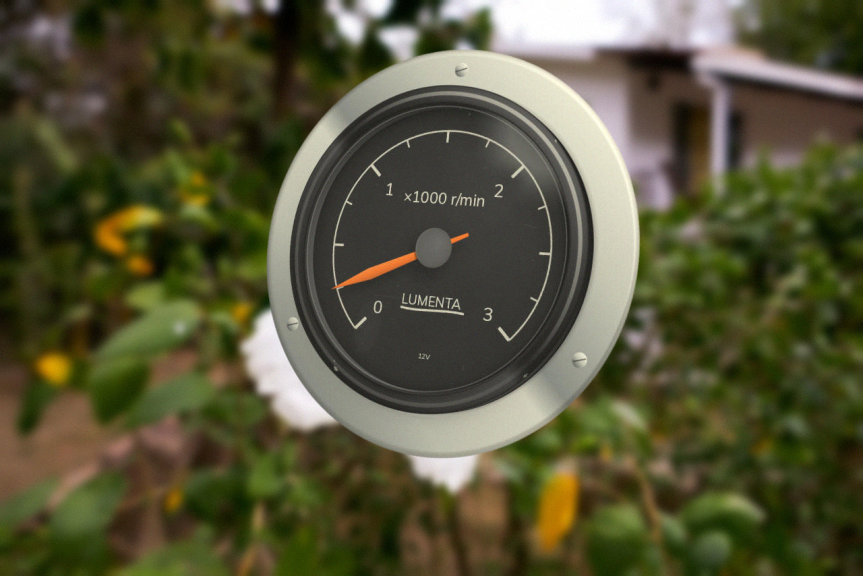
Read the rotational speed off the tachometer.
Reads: 250 rpm
